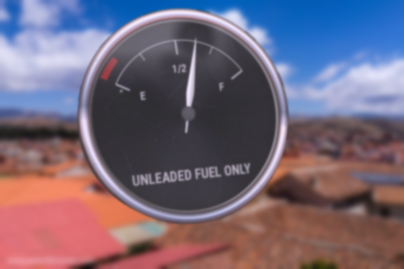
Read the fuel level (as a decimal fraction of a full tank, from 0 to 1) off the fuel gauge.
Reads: 0.625
